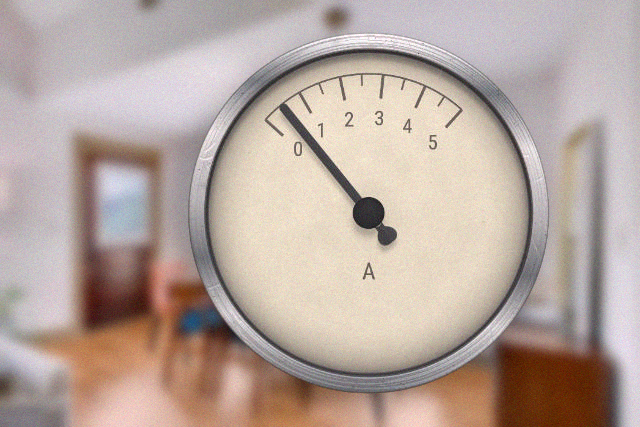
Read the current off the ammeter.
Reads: 0.5 A
